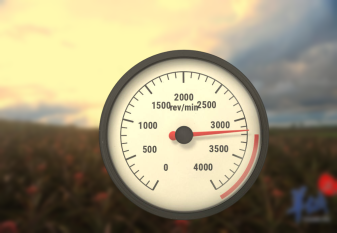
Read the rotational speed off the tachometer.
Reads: 3150 rpm
